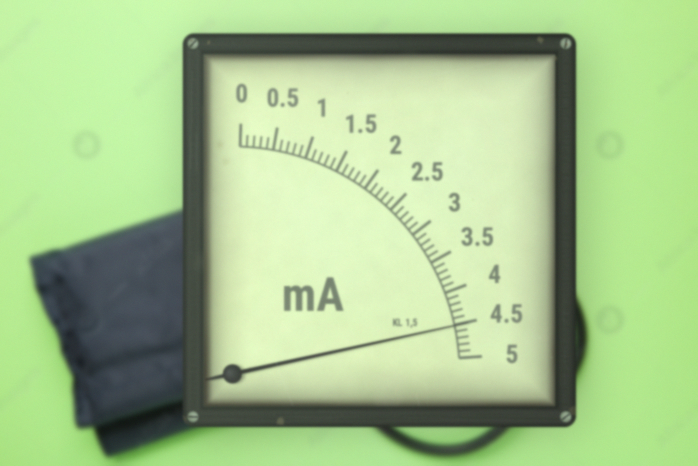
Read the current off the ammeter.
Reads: 4.5 mA
